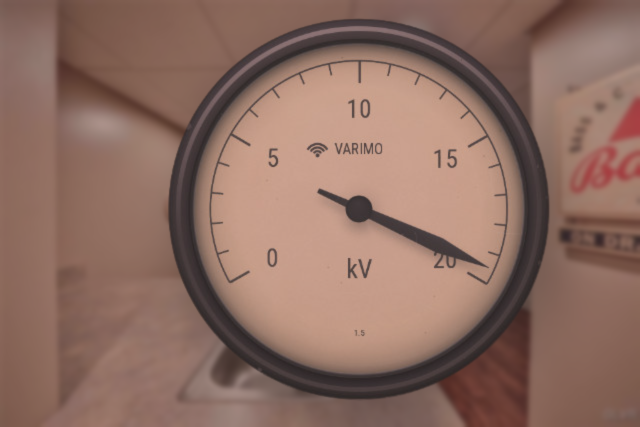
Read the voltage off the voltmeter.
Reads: 19.5 kV
